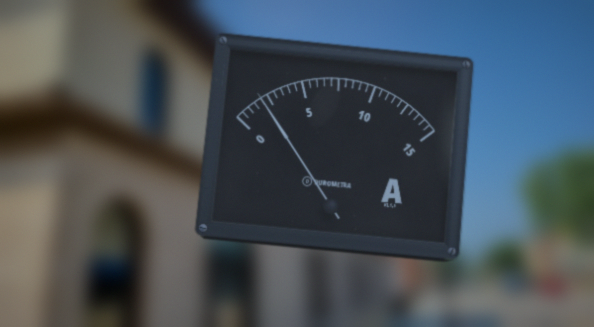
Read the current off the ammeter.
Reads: 2 A
